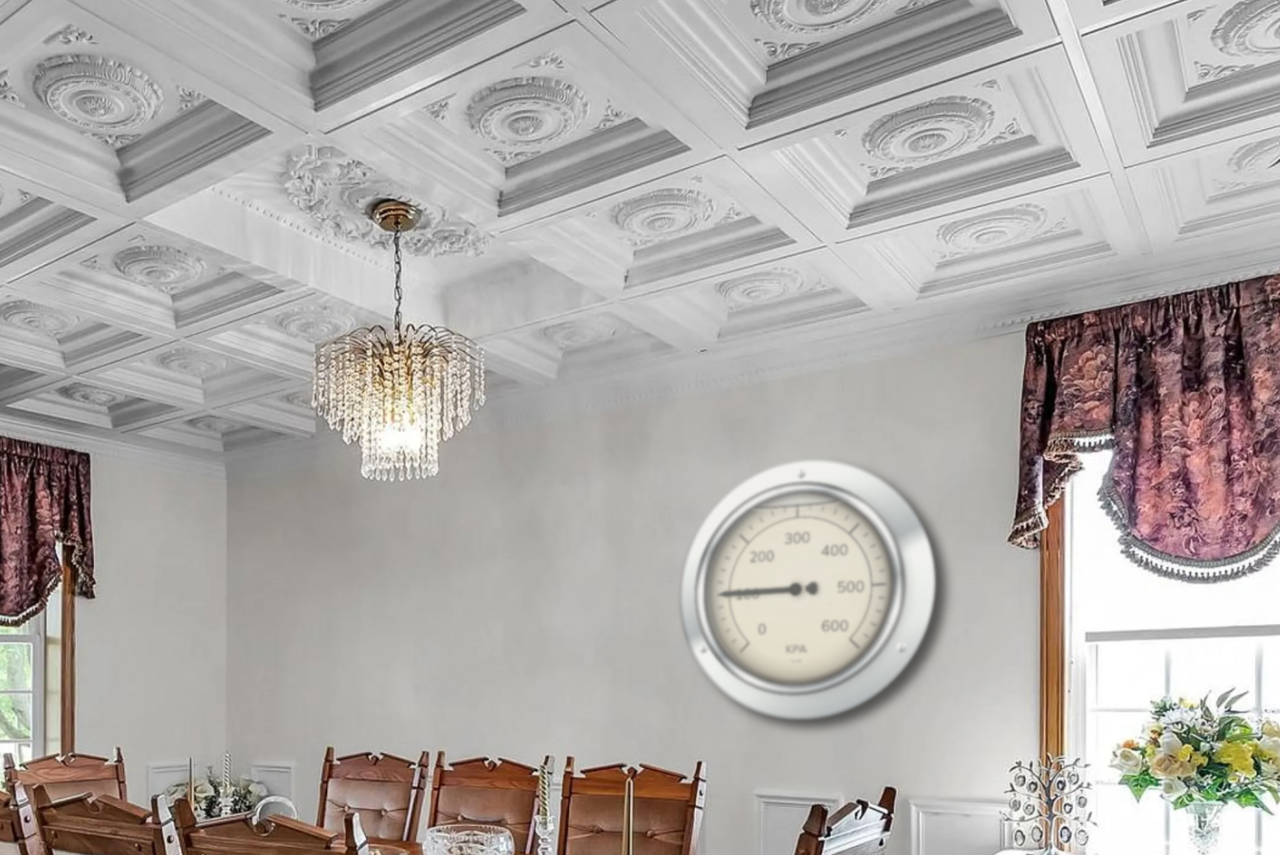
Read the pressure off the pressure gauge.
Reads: 100 kPa
